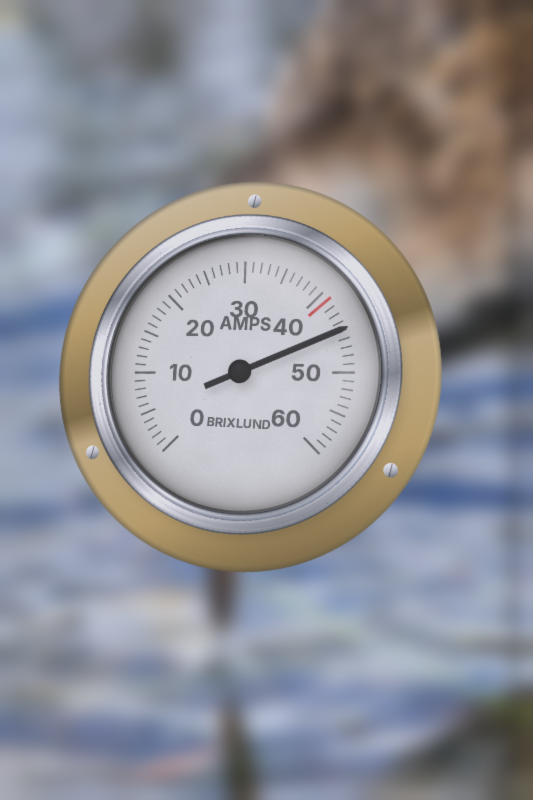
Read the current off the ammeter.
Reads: 45 A
